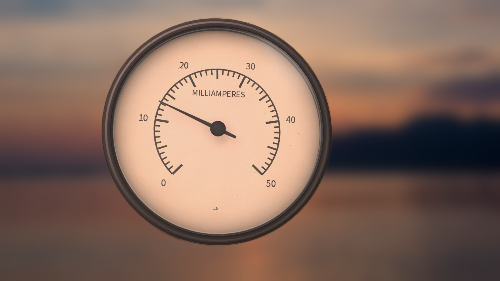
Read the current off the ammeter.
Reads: 13 mA
